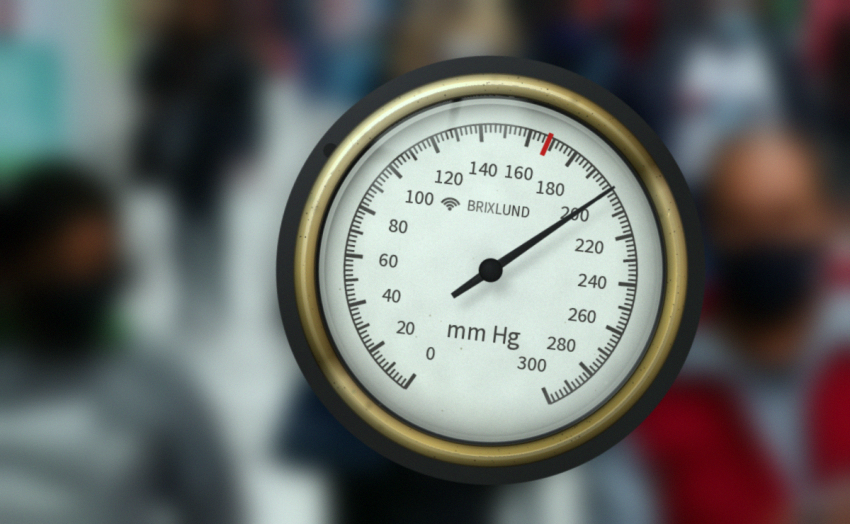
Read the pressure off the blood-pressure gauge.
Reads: 200 mmHg
